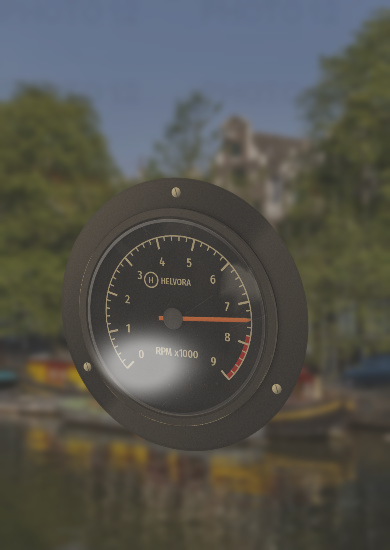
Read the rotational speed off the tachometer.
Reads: 7400 rpm
